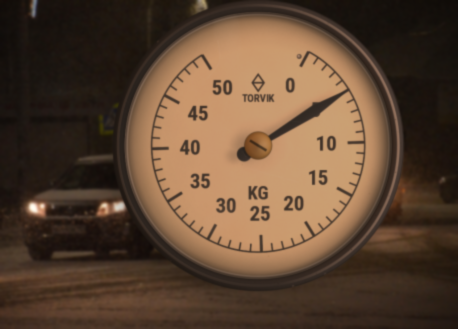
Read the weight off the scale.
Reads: 5 kg
